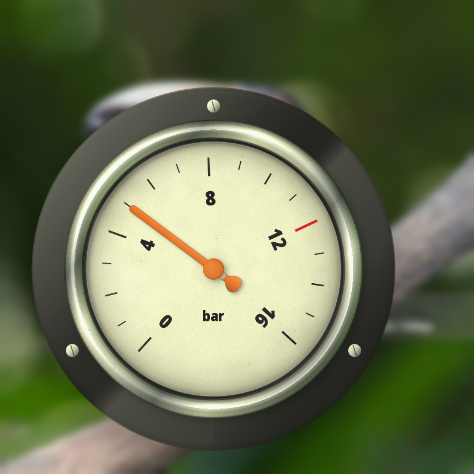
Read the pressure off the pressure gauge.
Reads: 5 bar
